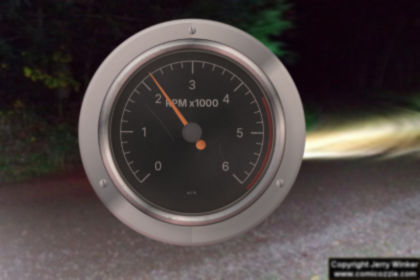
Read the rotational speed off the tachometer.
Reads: 2200 rpm
